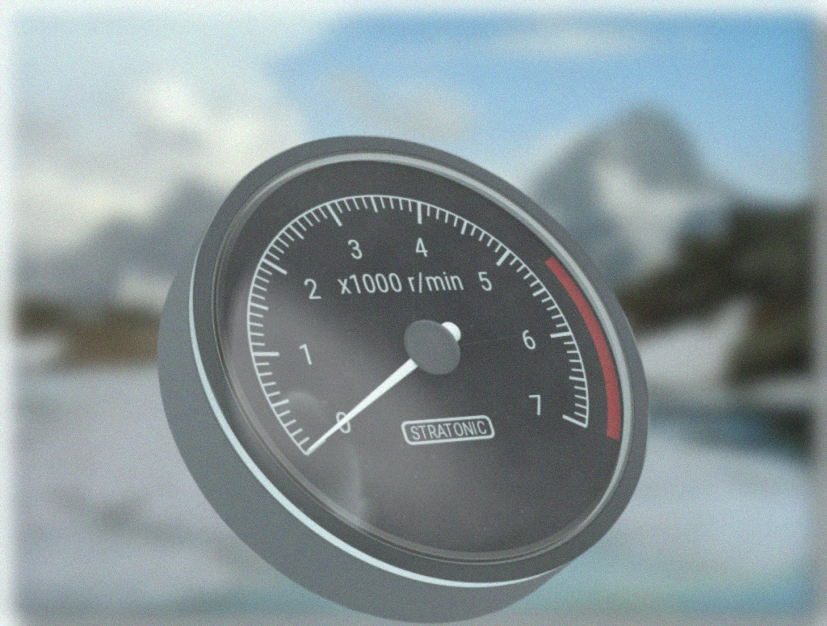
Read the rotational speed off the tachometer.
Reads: 0 rpm
